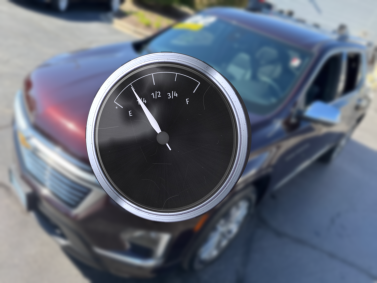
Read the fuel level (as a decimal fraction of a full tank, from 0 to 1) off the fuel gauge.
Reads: 0.25
